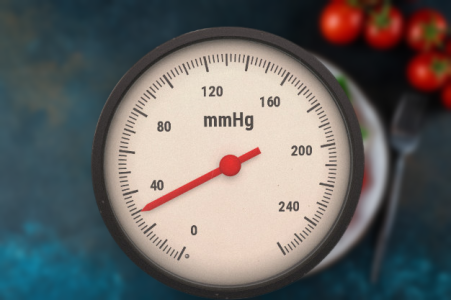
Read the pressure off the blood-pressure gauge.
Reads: 30 mmHg
